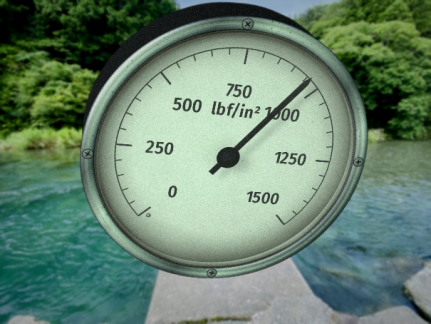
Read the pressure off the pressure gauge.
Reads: 950 psi
